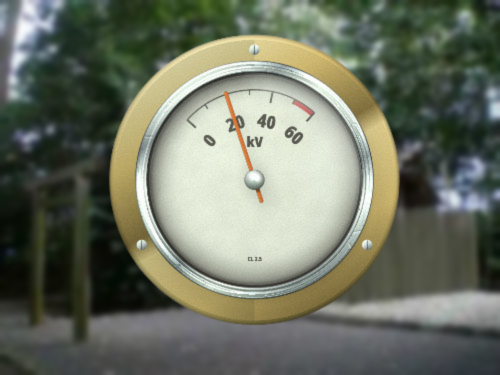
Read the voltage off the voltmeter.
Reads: 20 kV
